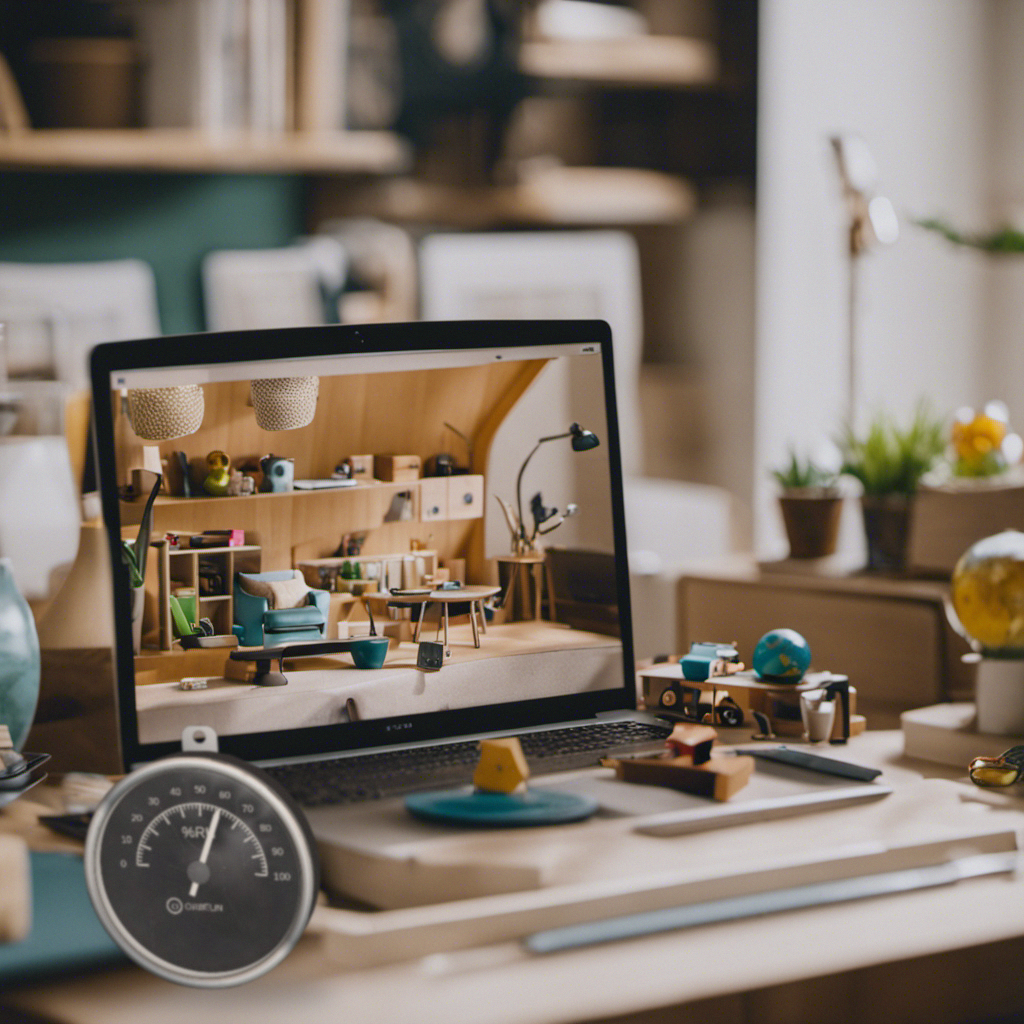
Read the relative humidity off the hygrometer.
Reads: 60 %
